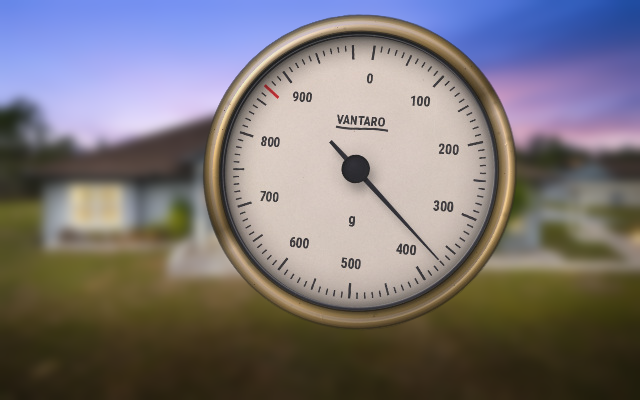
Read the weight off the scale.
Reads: 370 g
